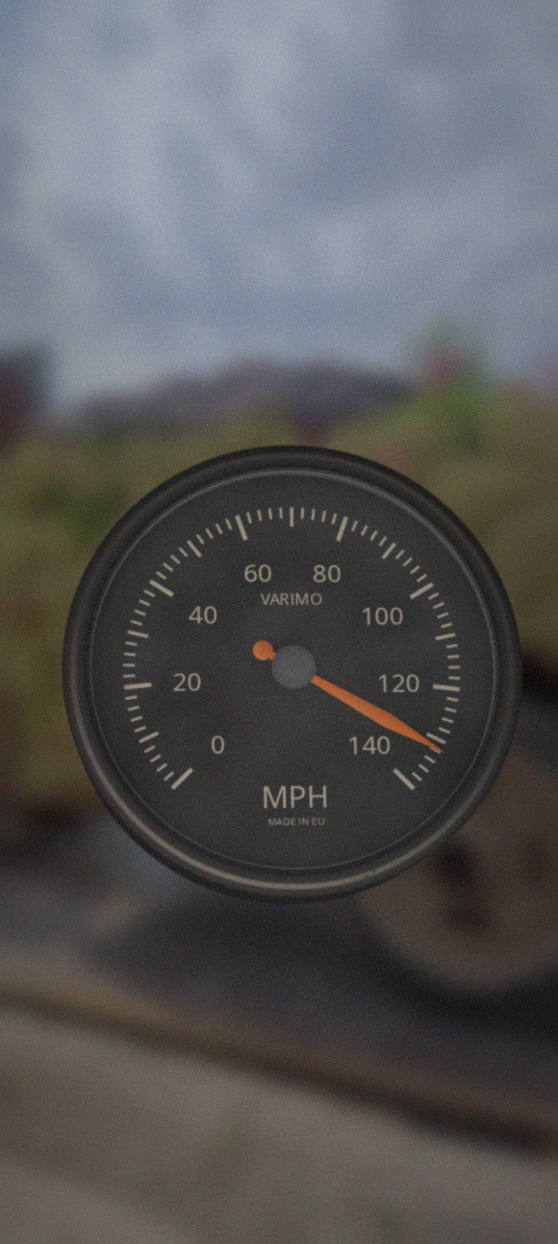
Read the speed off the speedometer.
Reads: 132 mph
